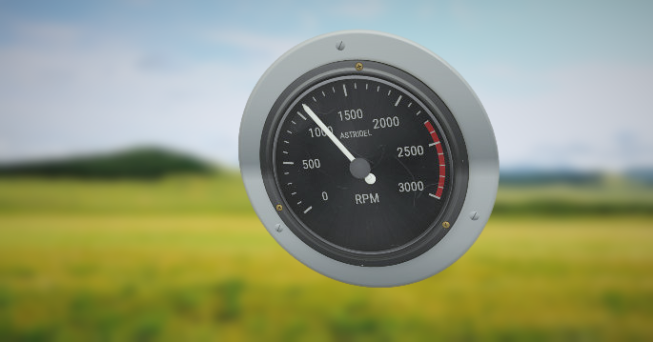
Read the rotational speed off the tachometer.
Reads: 1100 rpm
